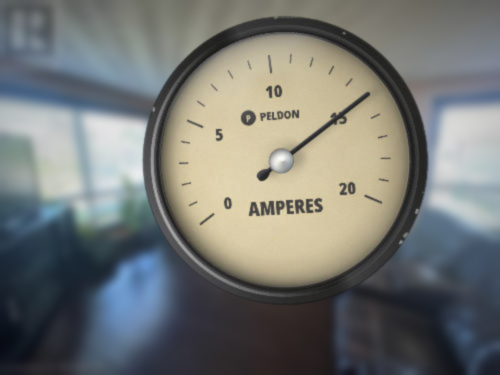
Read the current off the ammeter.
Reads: 15 A
